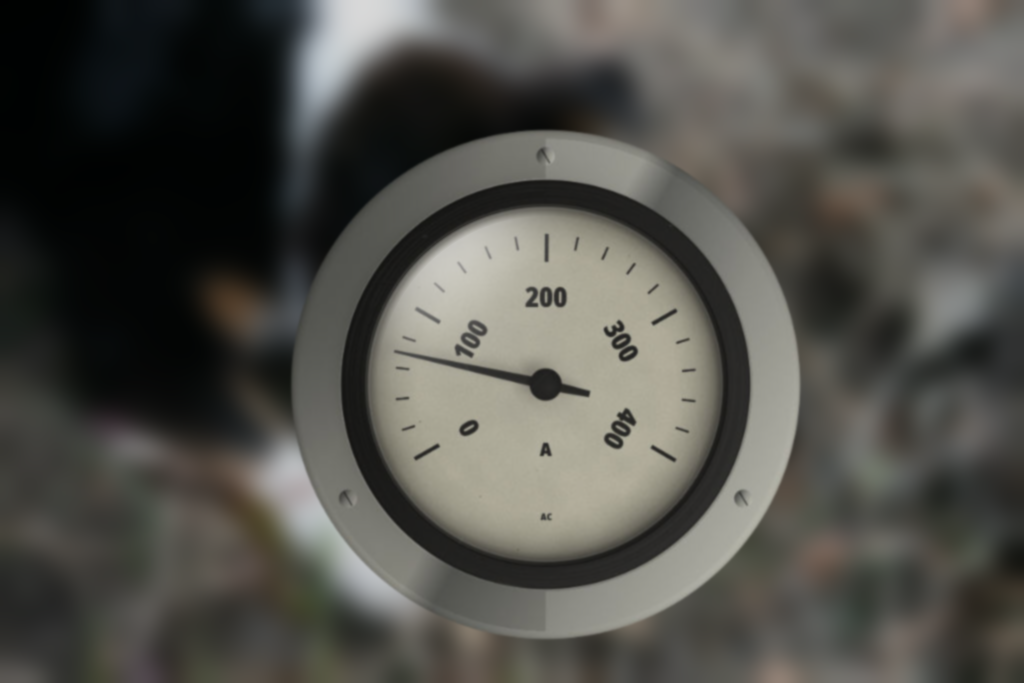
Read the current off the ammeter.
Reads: 70 A
